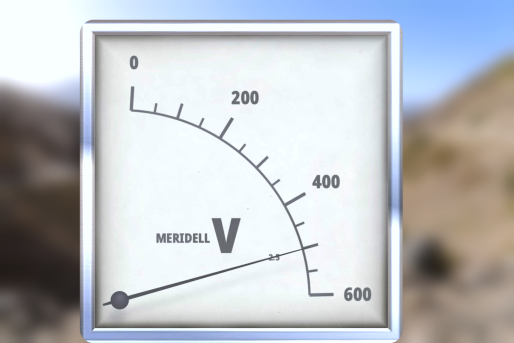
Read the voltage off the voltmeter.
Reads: 500 V
